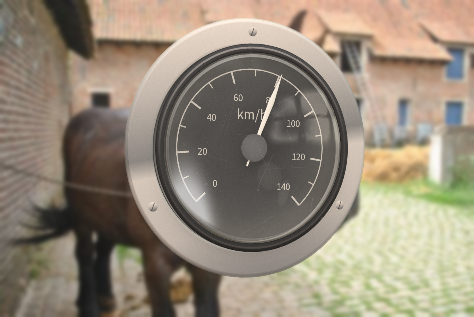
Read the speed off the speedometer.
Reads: 80 km/h
